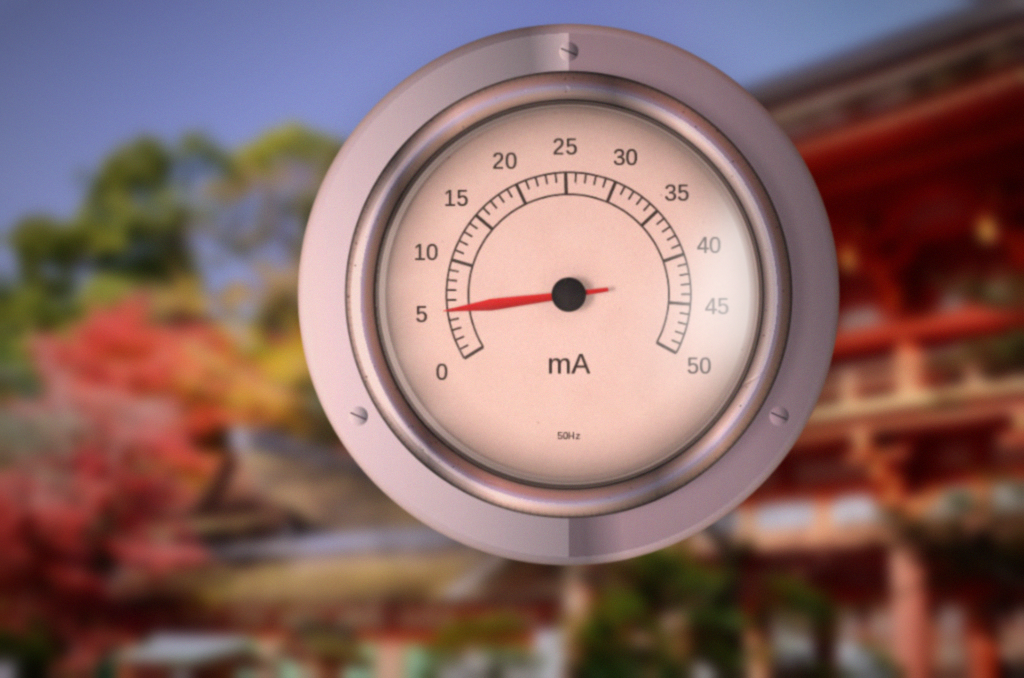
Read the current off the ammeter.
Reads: 5 mA
